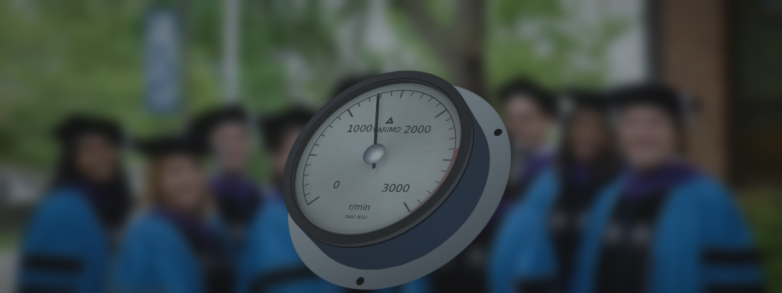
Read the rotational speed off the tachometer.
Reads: 1300 rpm
